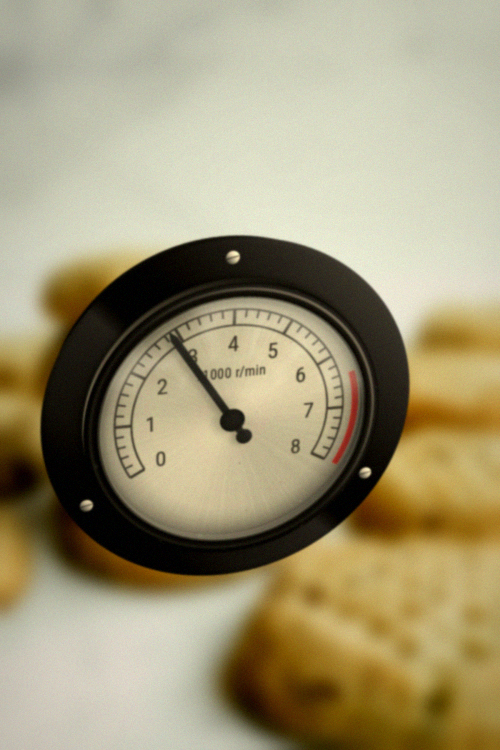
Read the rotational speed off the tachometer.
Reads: 2900 rpm
